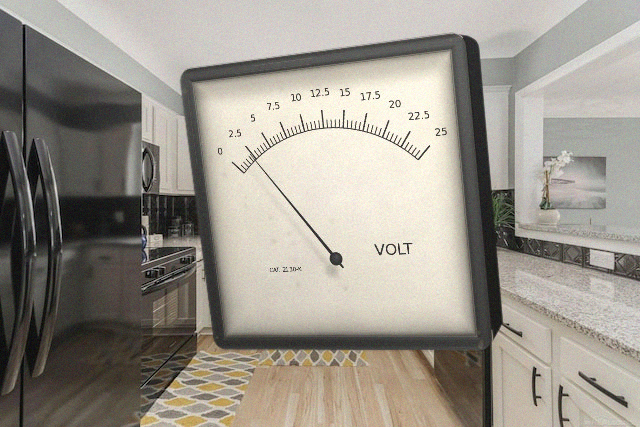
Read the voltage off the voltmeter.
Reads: 2.5 V
